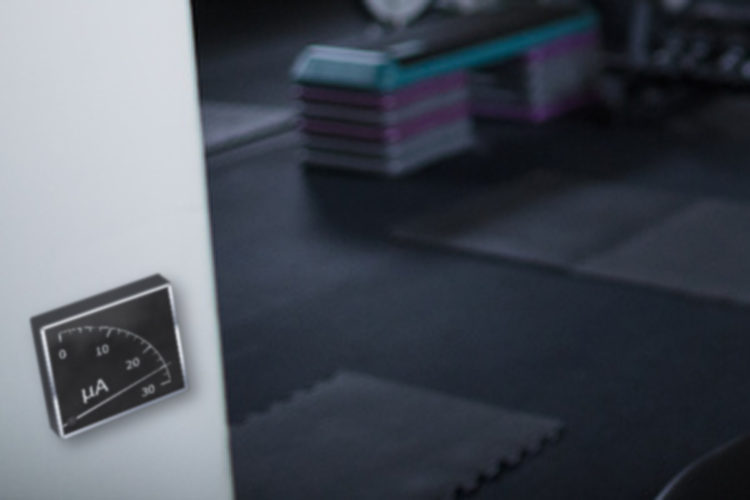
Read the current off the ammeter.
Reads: 26 µA
